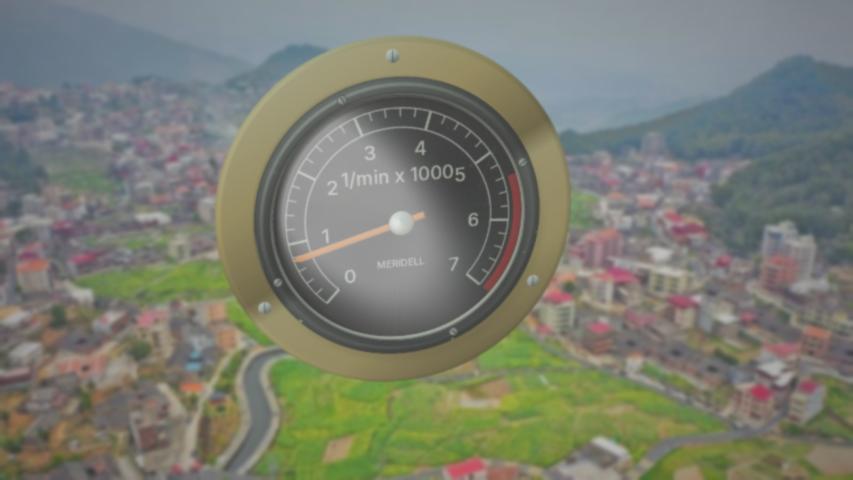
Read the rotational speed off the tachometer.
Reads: 800 rpm
